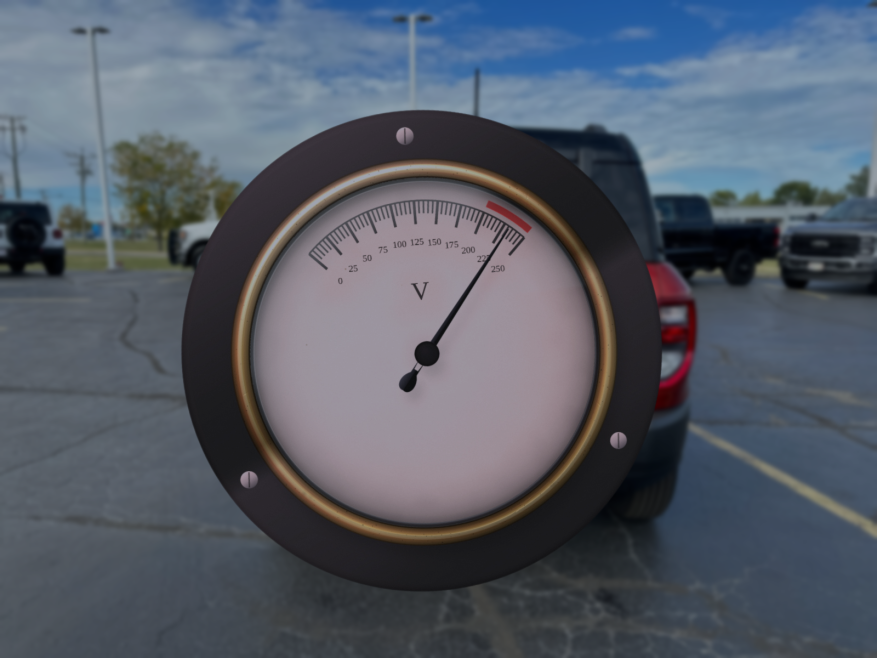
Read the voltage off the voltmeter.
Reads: 230 V
